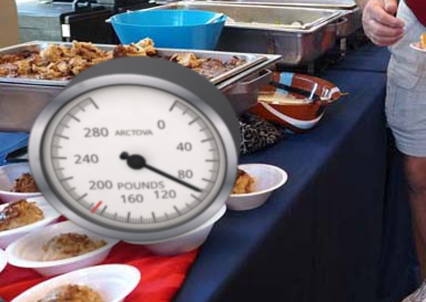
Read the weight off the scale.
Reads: 90 lb
